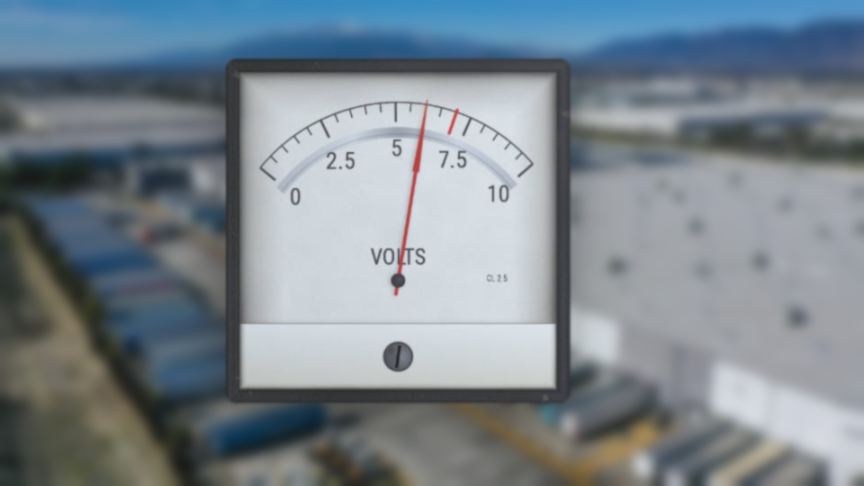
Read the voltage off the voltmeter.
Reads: 6 V
